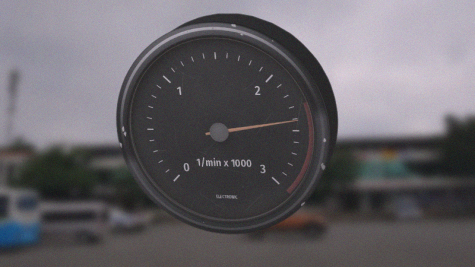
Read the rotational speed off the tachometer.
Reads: 2400 rpm
